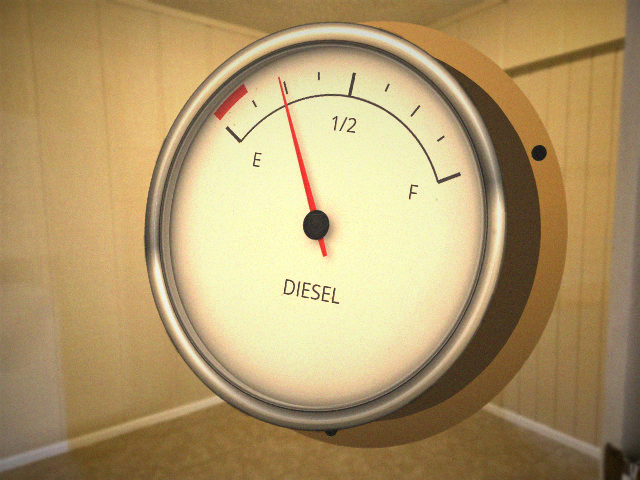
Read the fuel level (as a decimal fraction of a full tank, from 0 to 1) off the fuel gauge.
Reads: 0.25
